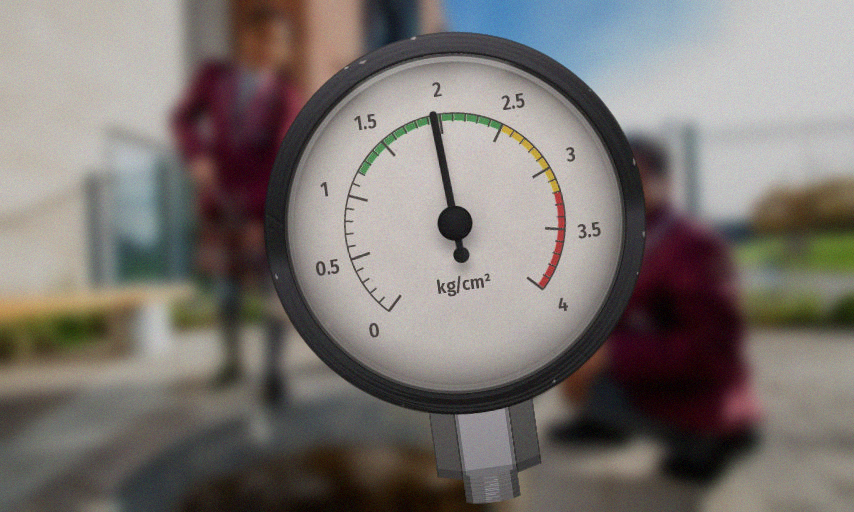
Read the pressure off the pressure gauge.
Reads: 1.95 kg/cm²
